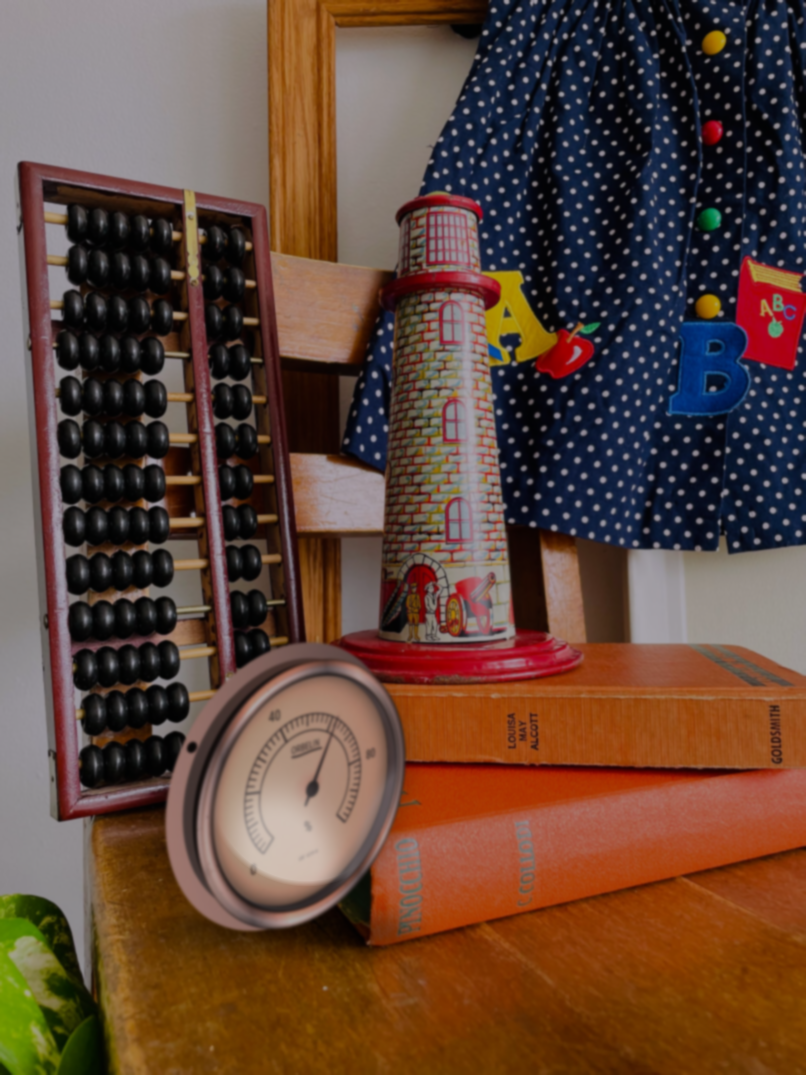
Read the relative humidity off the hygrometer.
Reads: 60 %
